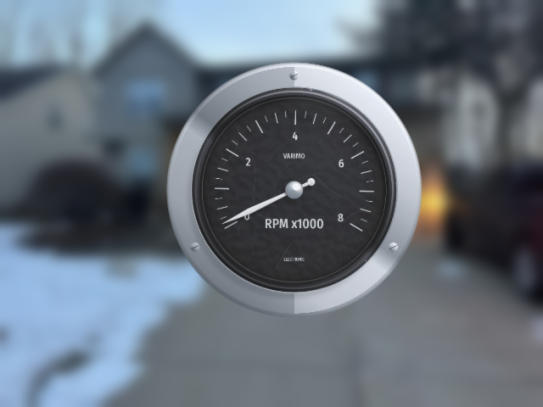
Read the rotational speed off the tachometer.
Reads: 125 rpm
